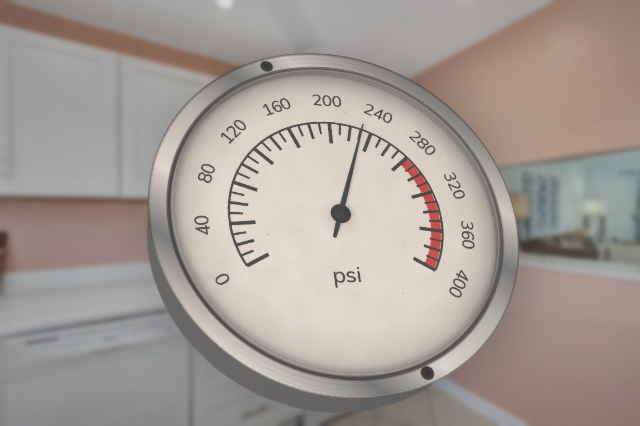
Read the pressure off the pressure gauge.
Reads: 230 psi
